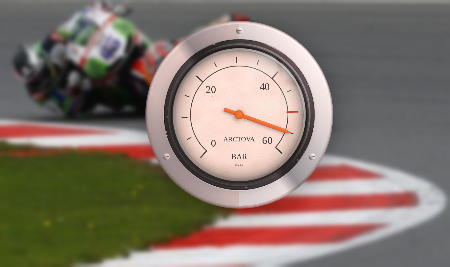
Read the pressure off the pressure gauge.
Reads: 55 bar
